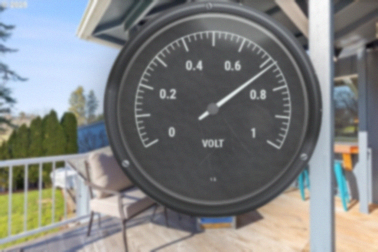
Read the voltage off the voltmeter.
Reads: 0.72 V
